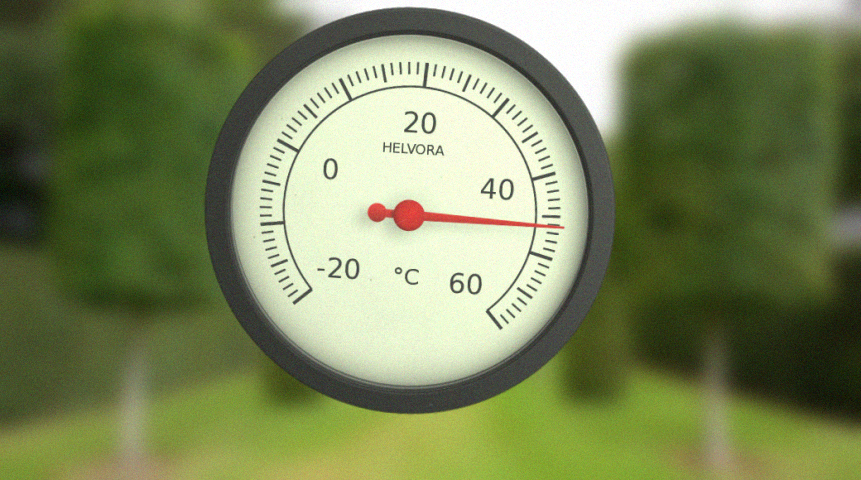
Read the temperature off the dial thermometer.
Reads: 46 °C
